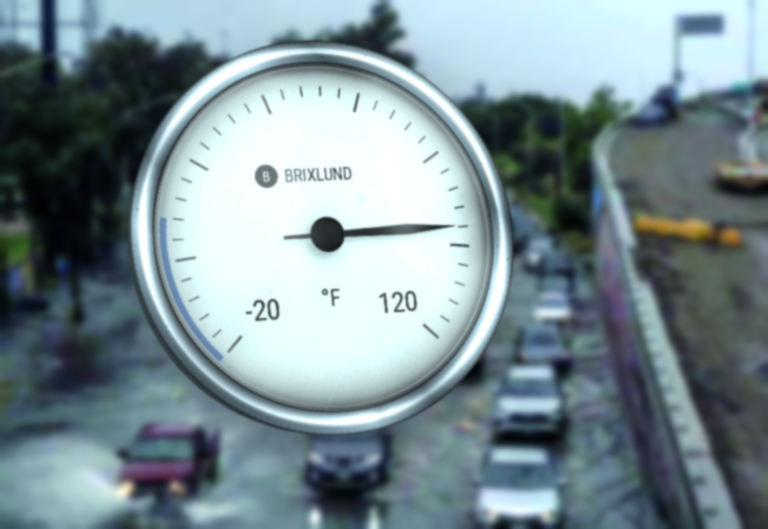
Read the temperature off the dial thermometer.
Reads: 96 °F
